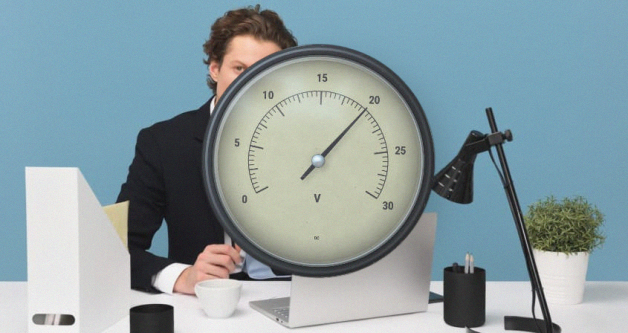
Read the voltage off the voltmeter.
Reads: 20 V
